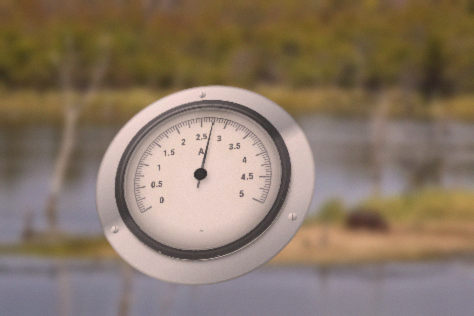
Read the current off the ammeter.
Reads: 2.75 A
